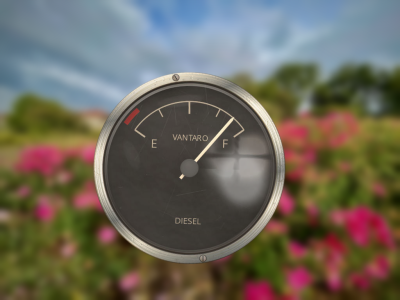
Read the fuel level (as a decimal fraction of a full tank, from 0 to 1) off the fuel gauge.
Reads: 0.875
